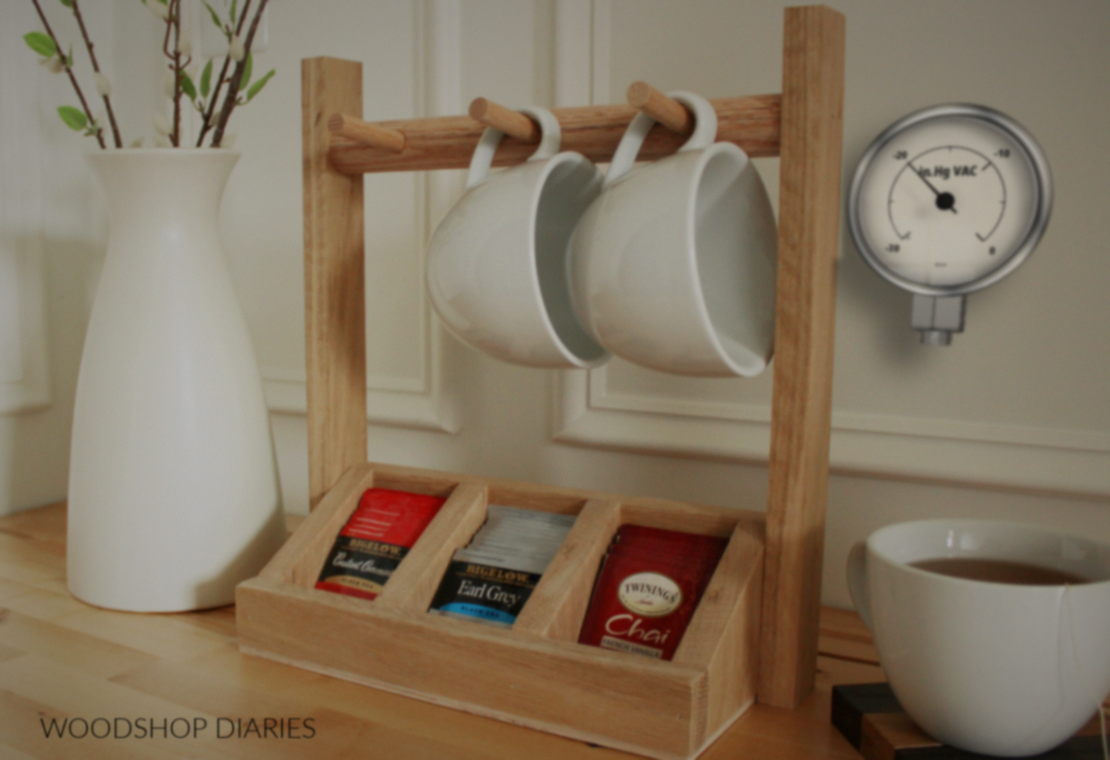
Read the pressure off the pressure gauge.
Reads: -20 inHg
